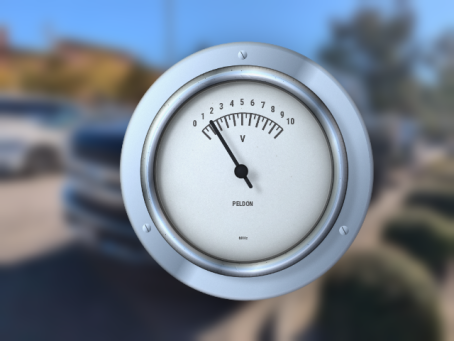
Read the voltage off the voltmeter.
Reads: 1.5 V
